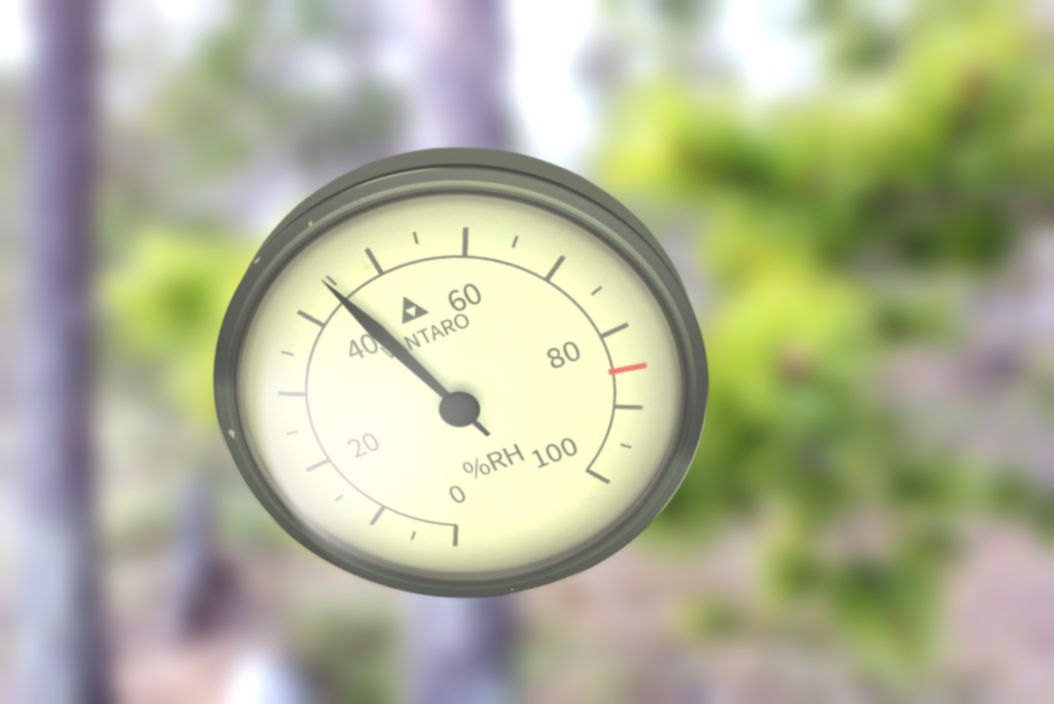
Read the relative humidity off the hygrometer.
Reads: 45 %
